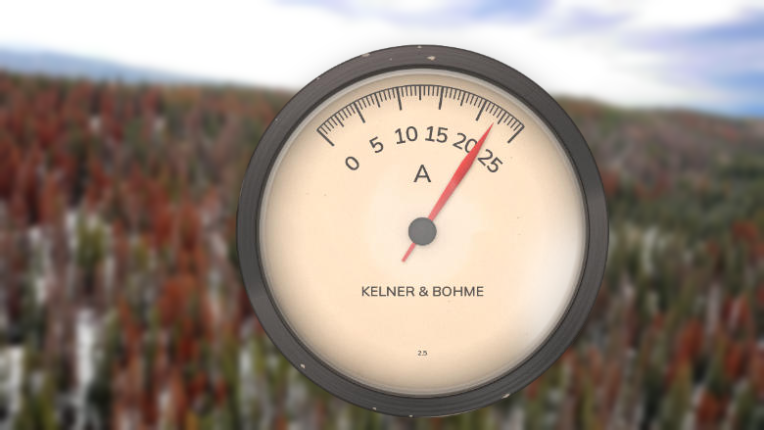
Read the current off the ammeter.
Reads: 22 A
